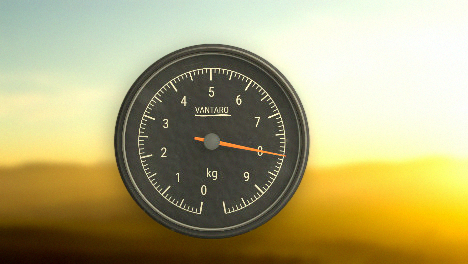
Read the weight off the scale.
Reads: 8 kg
